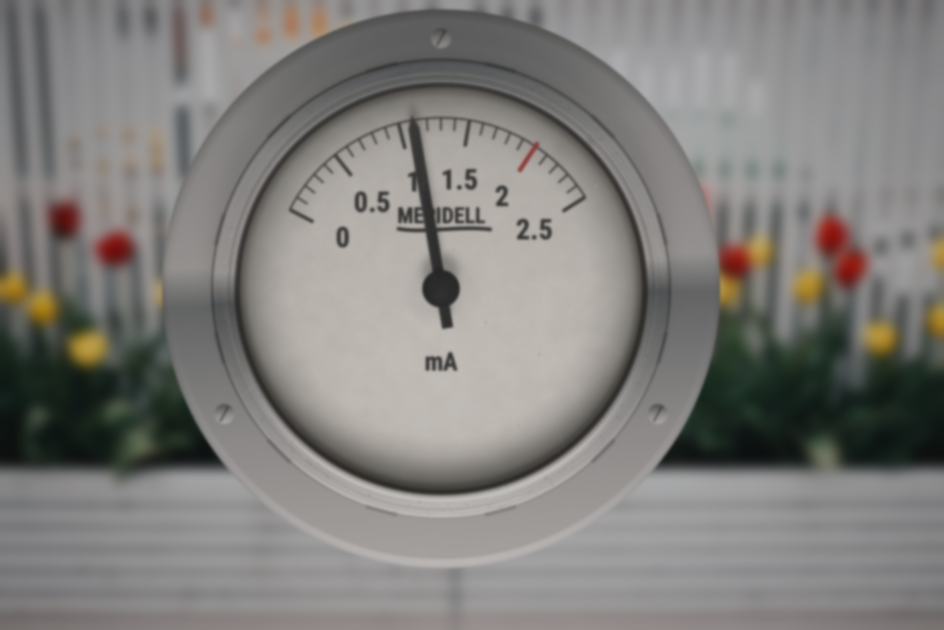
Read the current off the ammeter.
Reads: 1.1 mA
